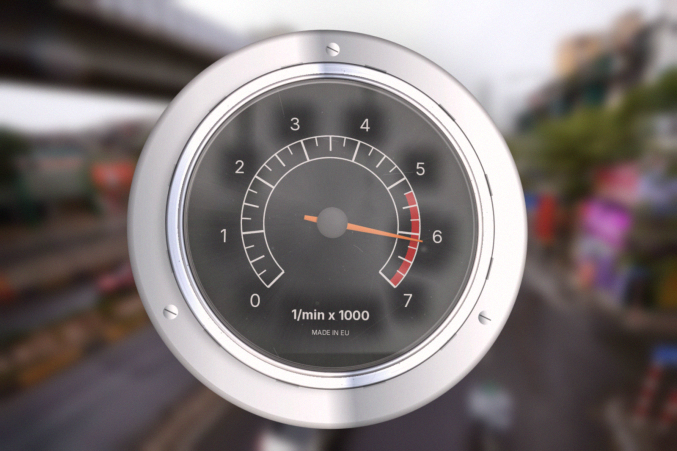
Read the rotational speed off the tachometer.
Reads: 6125 rpm
